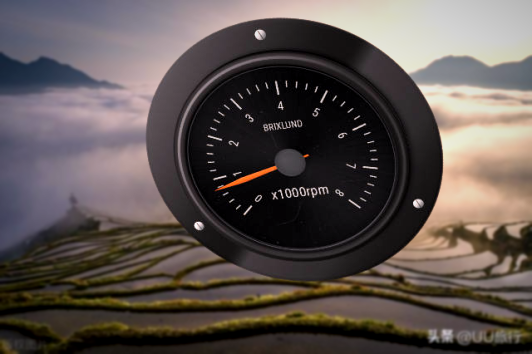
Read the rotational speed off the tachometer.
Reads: 800 rpm
